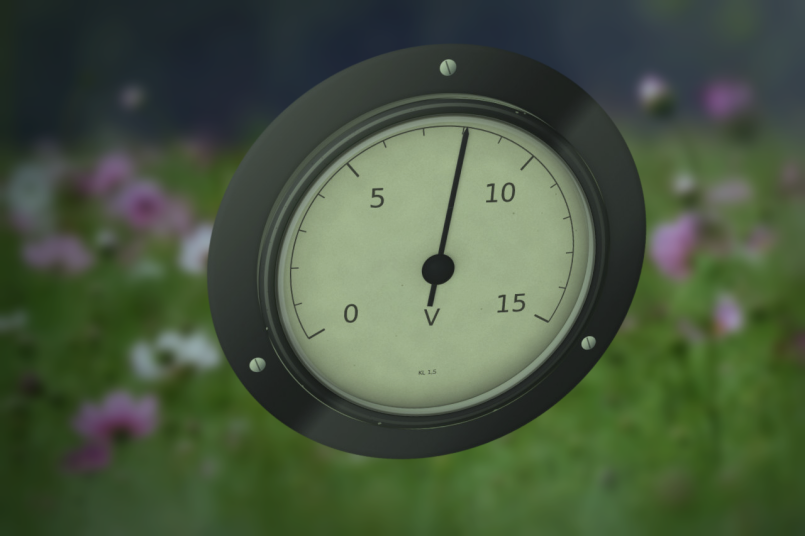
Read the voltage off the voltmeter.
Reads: 8 V
